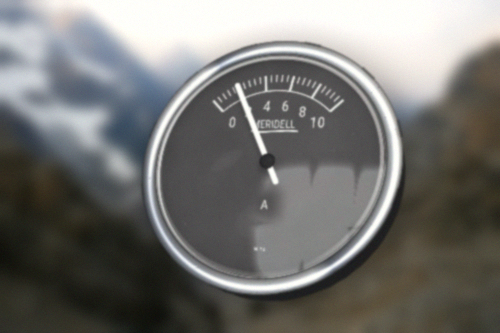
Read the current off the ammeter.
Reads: 2 A
